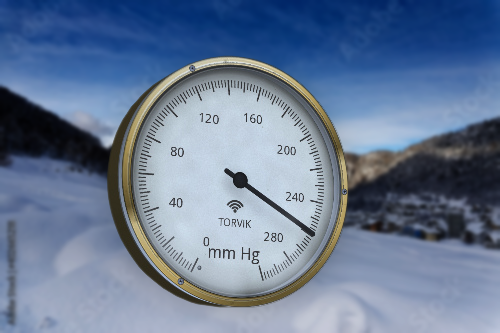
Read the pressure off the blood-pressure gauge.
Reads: 260 mmHg
